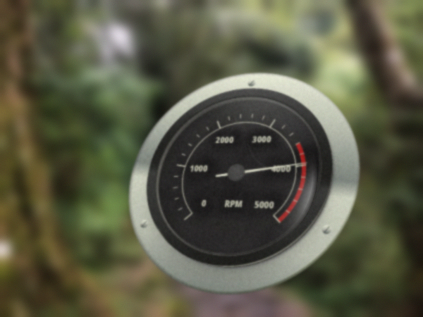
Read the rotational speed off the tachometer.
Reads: 4000 rpm
